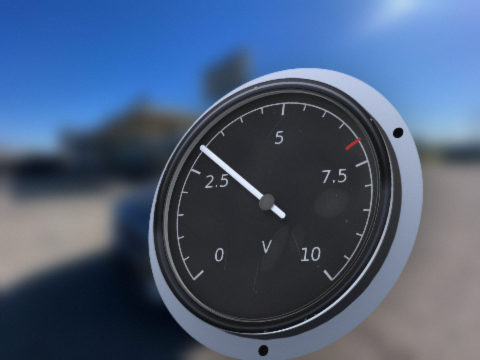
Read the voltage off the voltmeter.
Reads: 3 V
